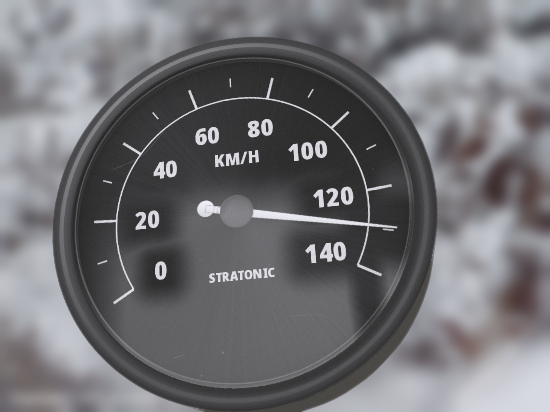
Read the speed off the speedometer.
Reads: 130 km/h
